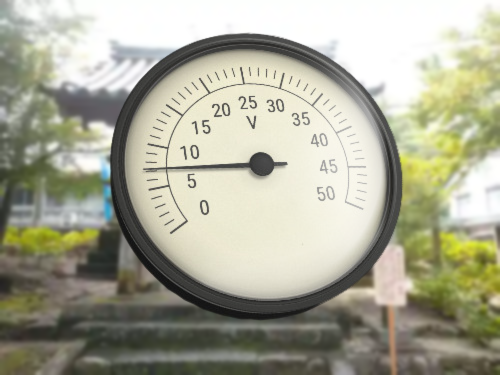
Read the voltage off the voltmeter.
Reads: 7 V
